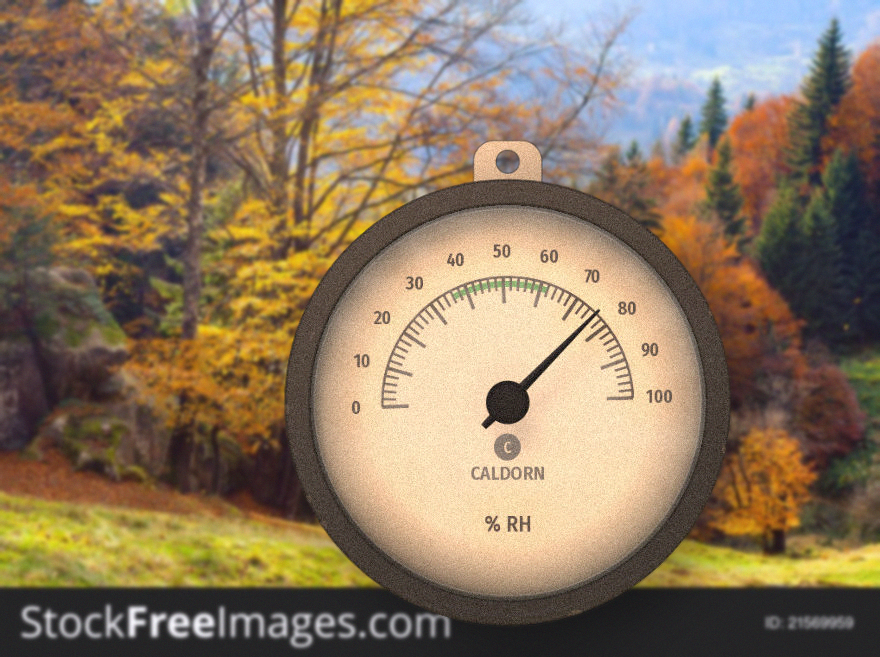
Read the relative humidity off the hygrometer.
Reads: 76 %
